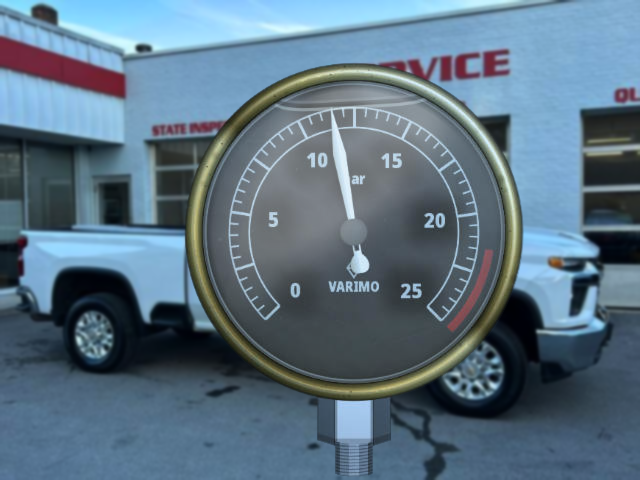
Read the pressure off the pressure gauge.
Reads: 11.5 bar
